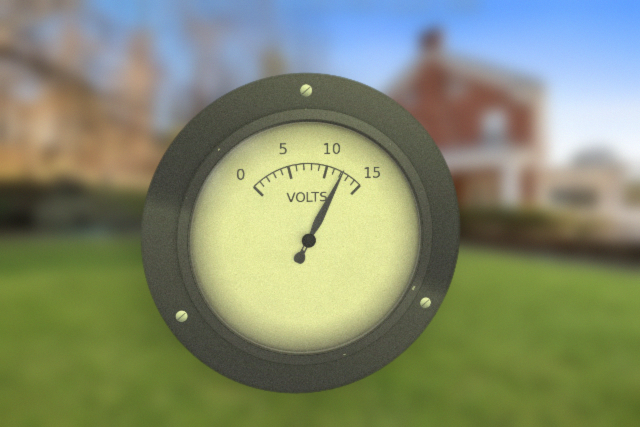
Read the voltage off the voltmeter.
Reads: 12 V
